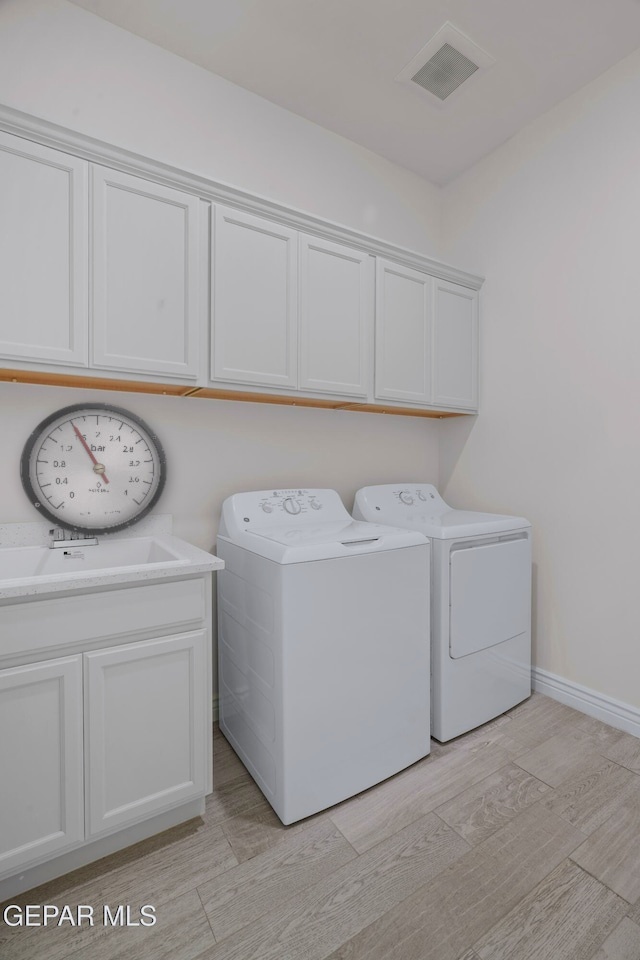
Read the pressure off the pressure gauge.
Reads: 1.6 bar
